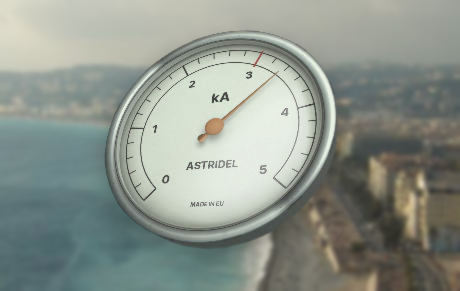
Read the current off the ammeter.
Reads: 3.4 kA
